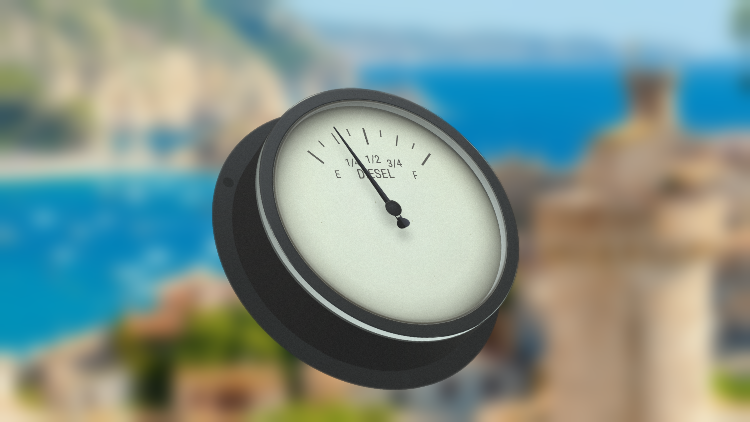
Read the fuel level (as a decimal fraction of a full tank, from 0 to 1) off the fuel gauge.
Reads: 0.25
